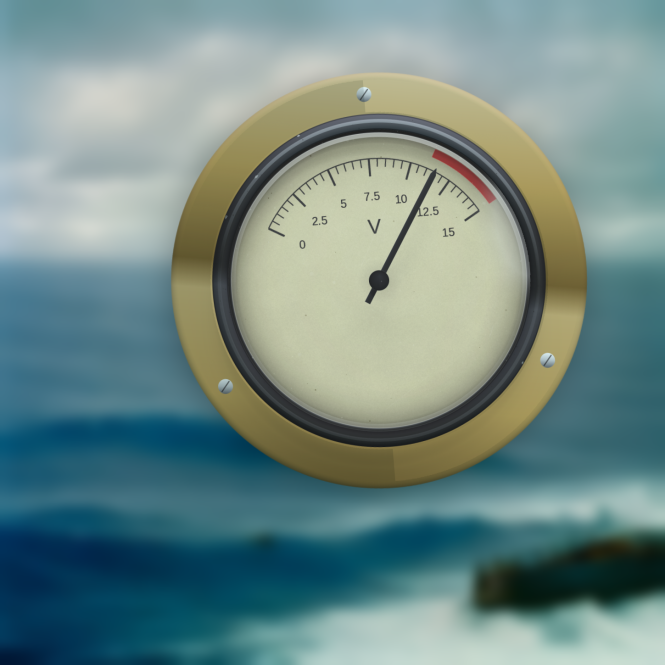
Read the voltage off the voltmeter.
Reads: 11.5 V
